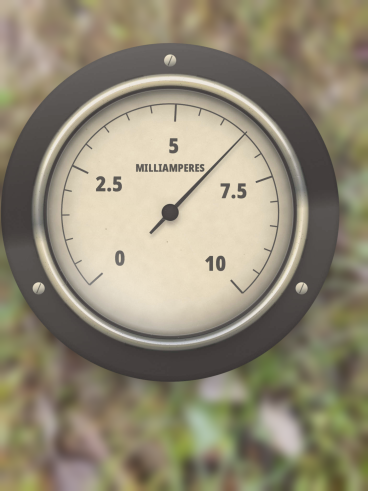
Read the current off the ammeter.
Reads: 6.5 mA
